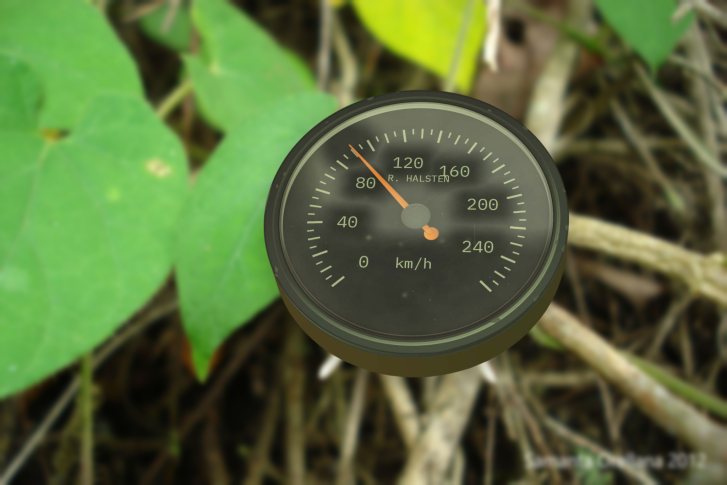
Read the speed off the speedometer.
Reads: 90 km/h
